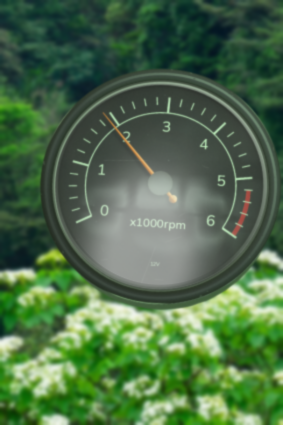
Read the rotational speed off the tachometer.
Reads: 1900 rpm
